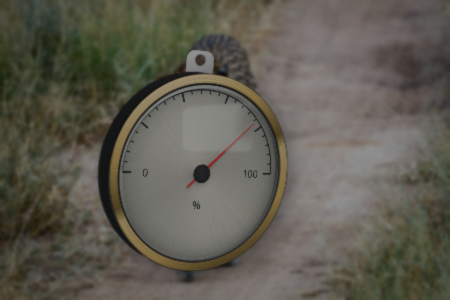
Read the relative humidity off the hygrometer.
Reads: 76 %
